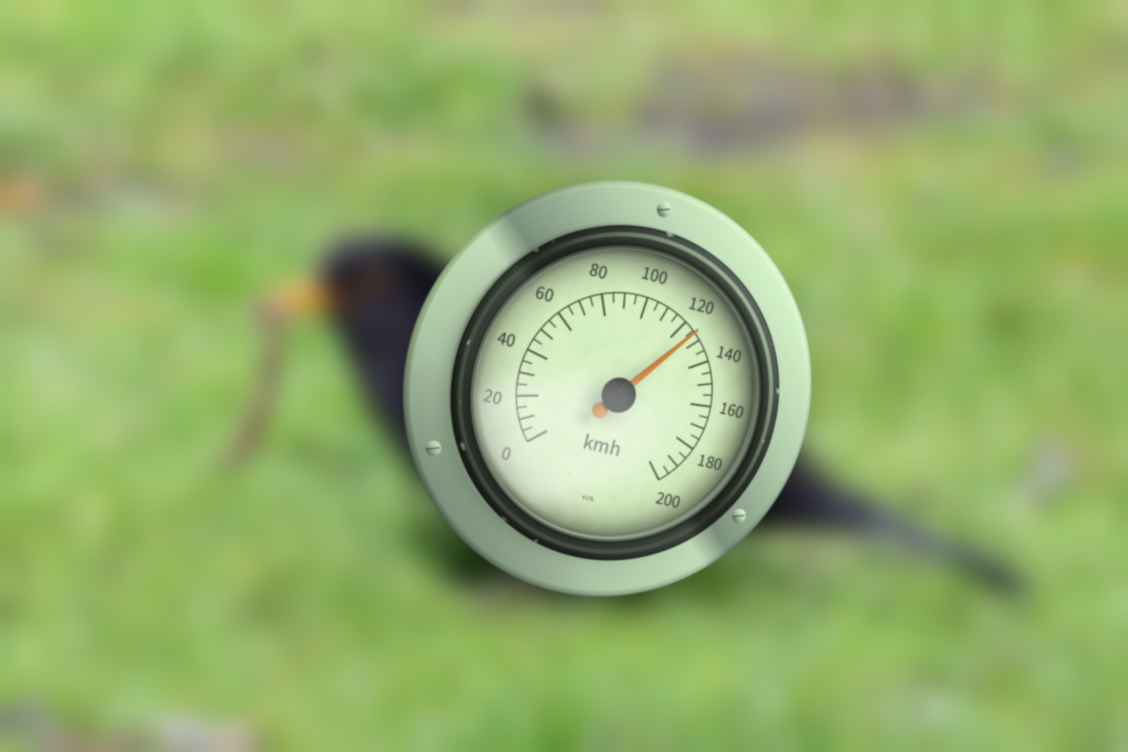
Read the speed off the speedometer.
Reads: 125 km/h
